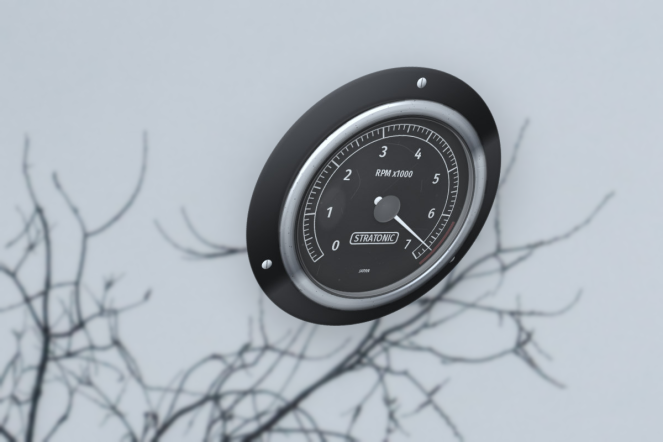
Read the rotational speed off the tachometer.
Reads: 6700 rpm
